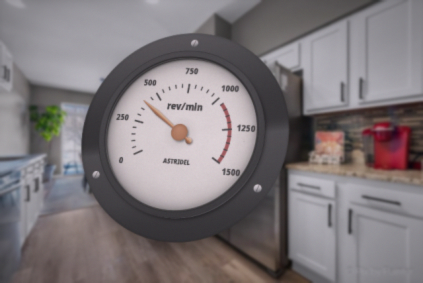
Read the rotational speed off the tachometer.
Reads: 400 rpm
